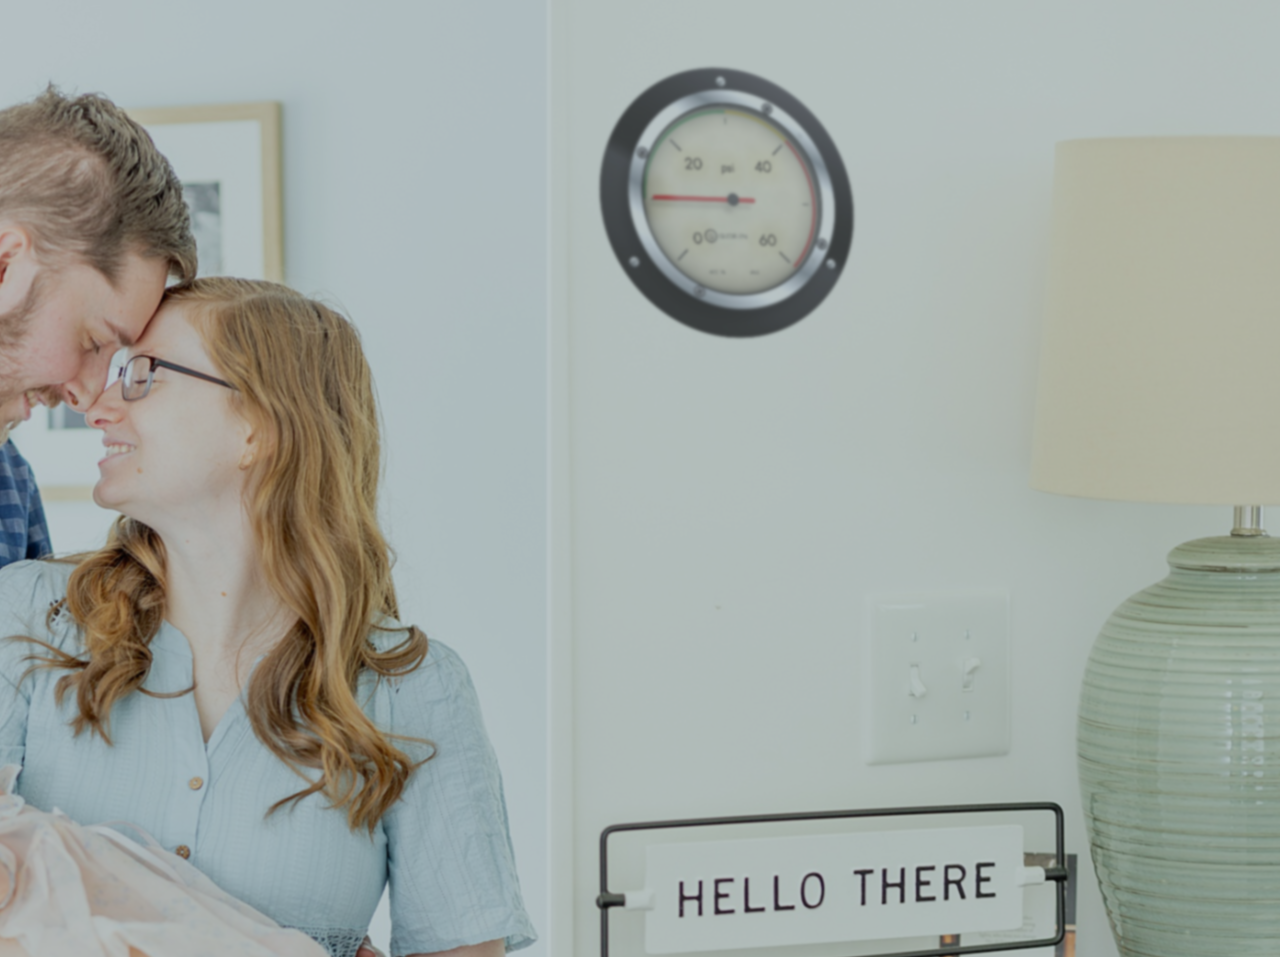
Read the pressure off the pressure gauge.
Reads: 10 psi
